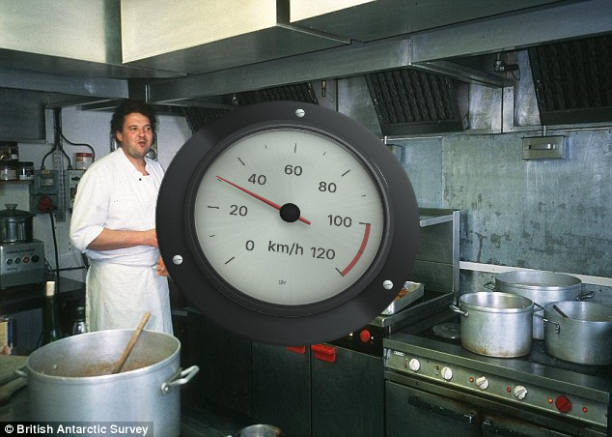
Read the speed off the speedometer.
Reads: 30 km/h
